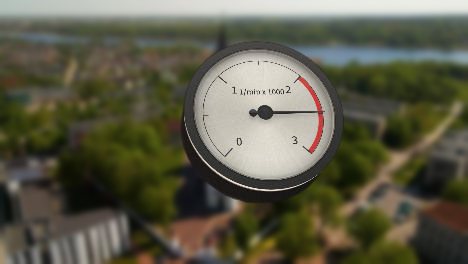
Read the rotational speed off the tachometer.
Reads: 2500 rpm
